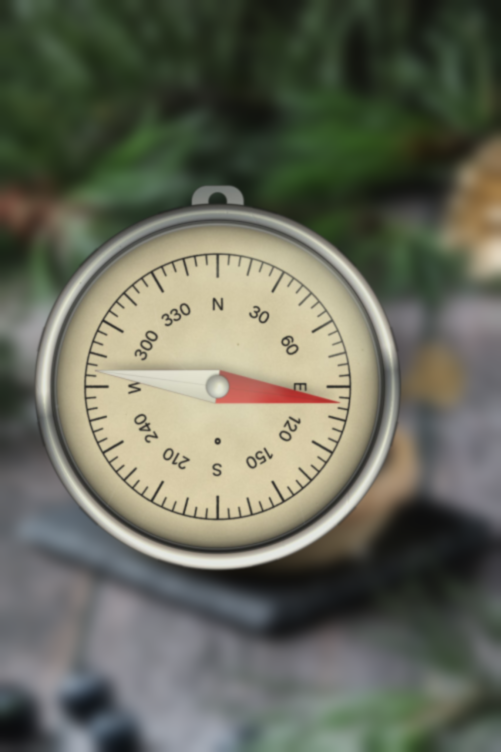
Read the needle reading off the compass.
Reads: 97.5 °
